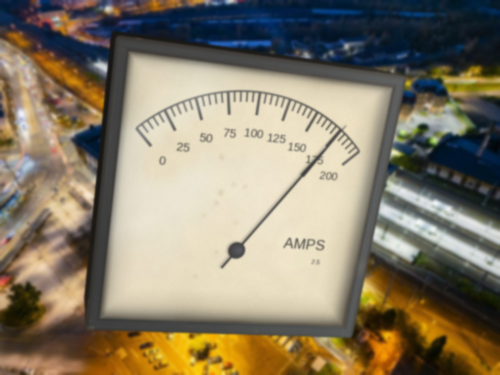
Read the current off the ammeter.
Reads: 175 A
